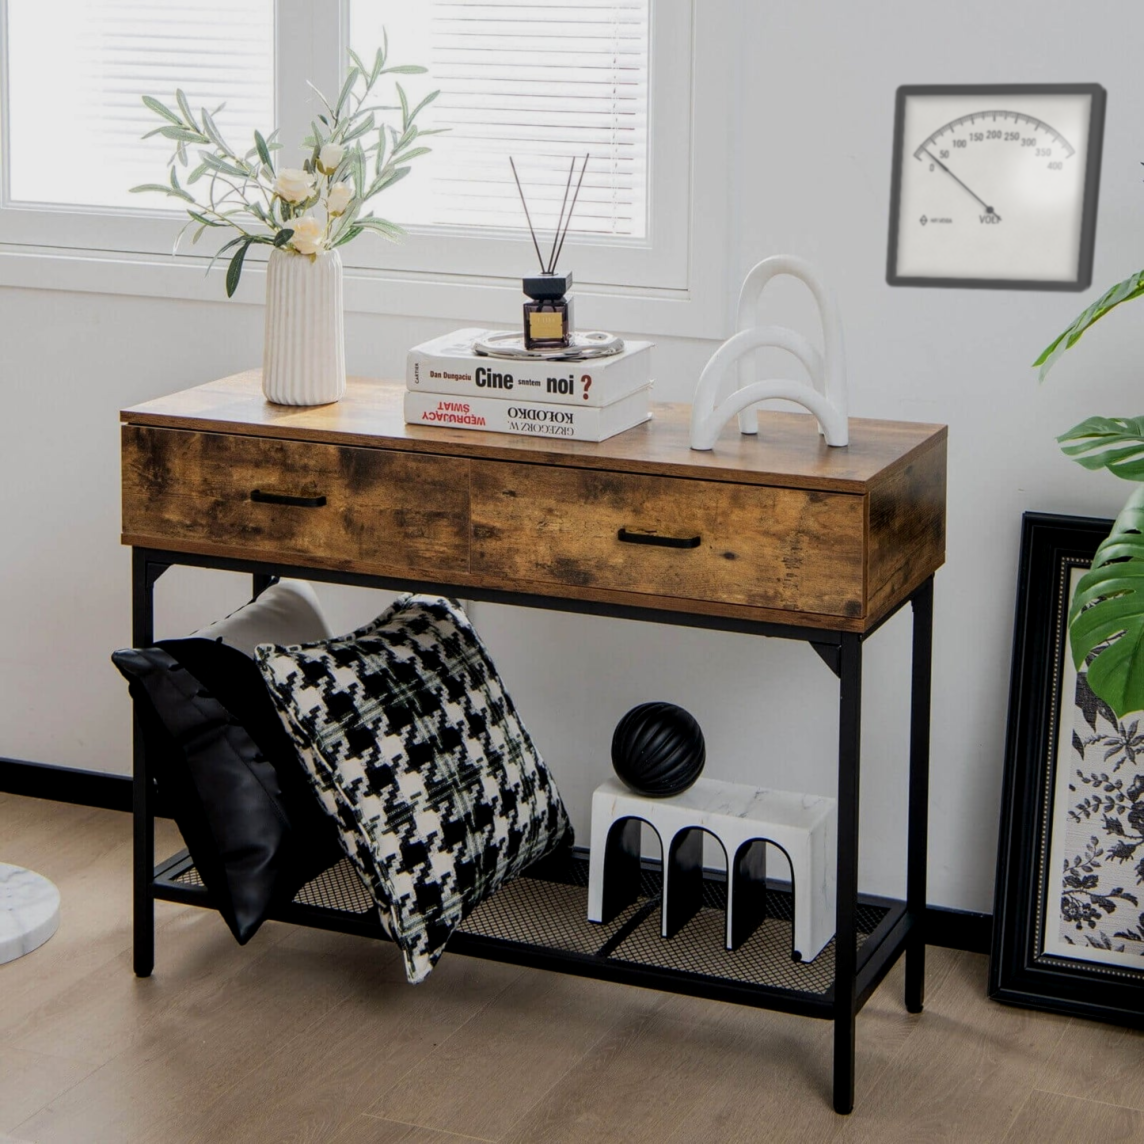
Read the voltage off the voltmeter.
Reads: 25 V
